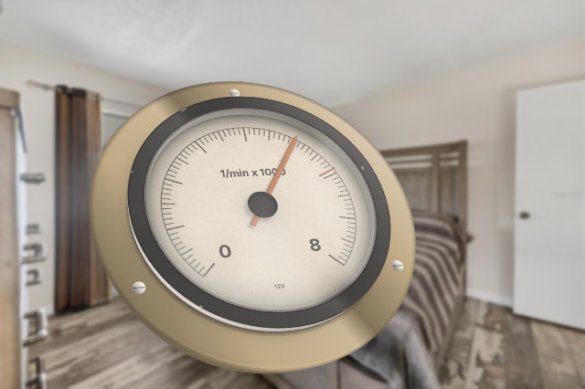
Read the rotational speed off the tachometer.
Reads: 5000 rpm
